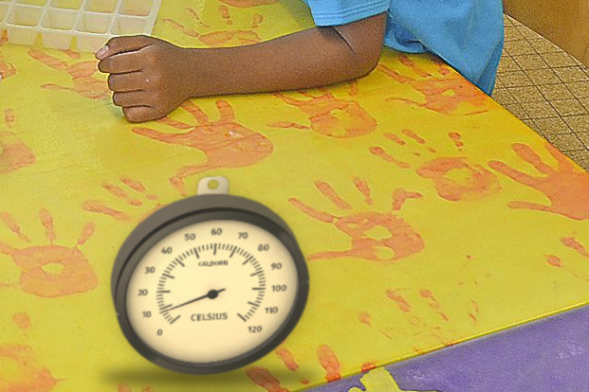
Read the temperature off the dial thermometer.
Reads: 10 °C
